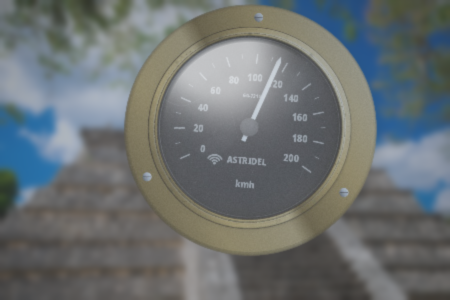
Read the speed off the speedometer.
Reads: 115 km/h
